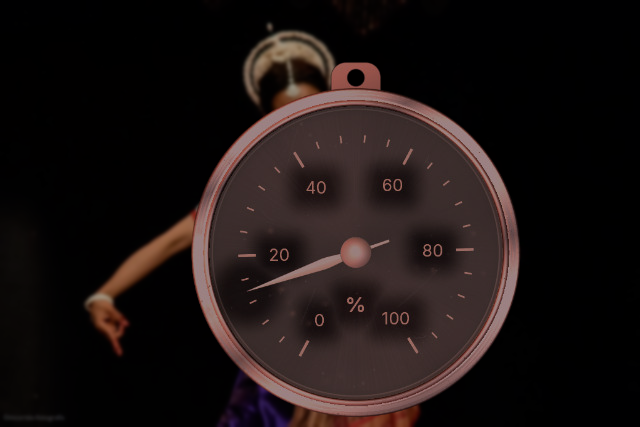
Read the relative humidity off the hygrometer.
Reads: 14 %
